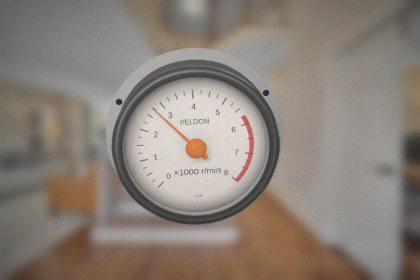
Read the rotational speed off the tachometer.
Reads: 2750 rpm
